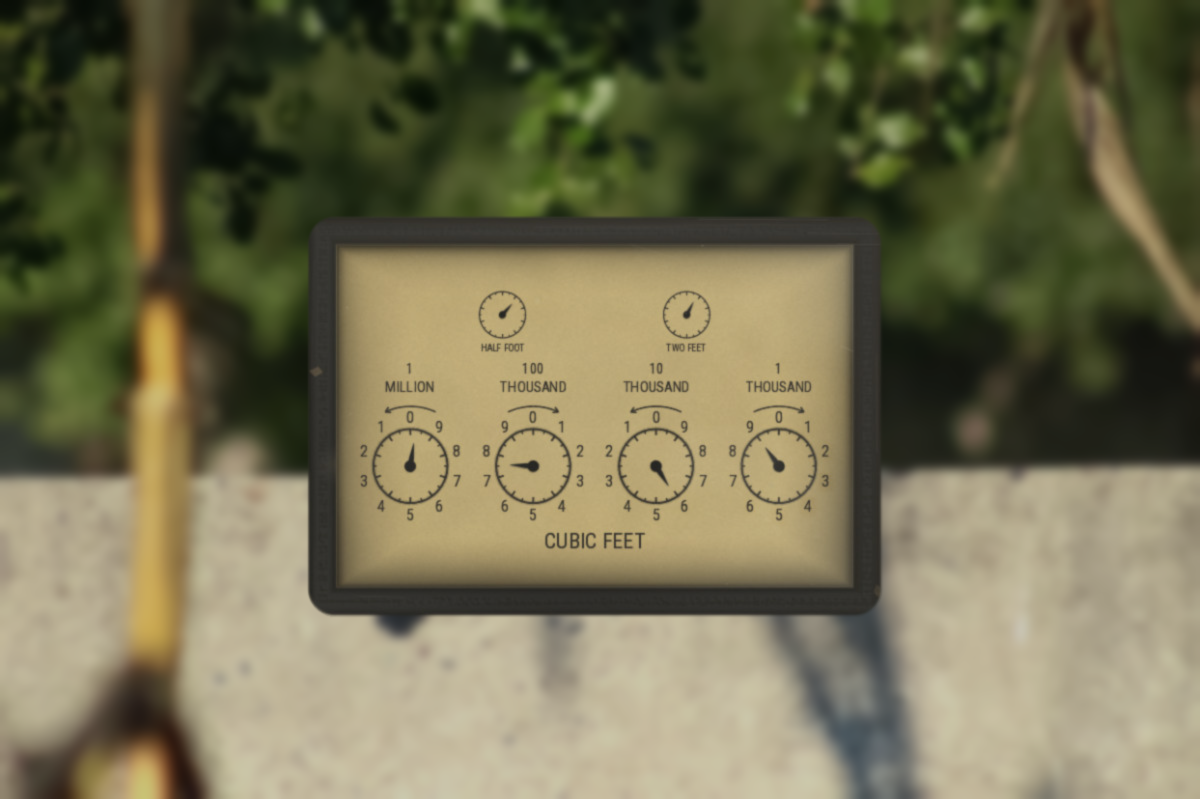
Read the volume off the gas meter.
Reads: 975900 ft³
